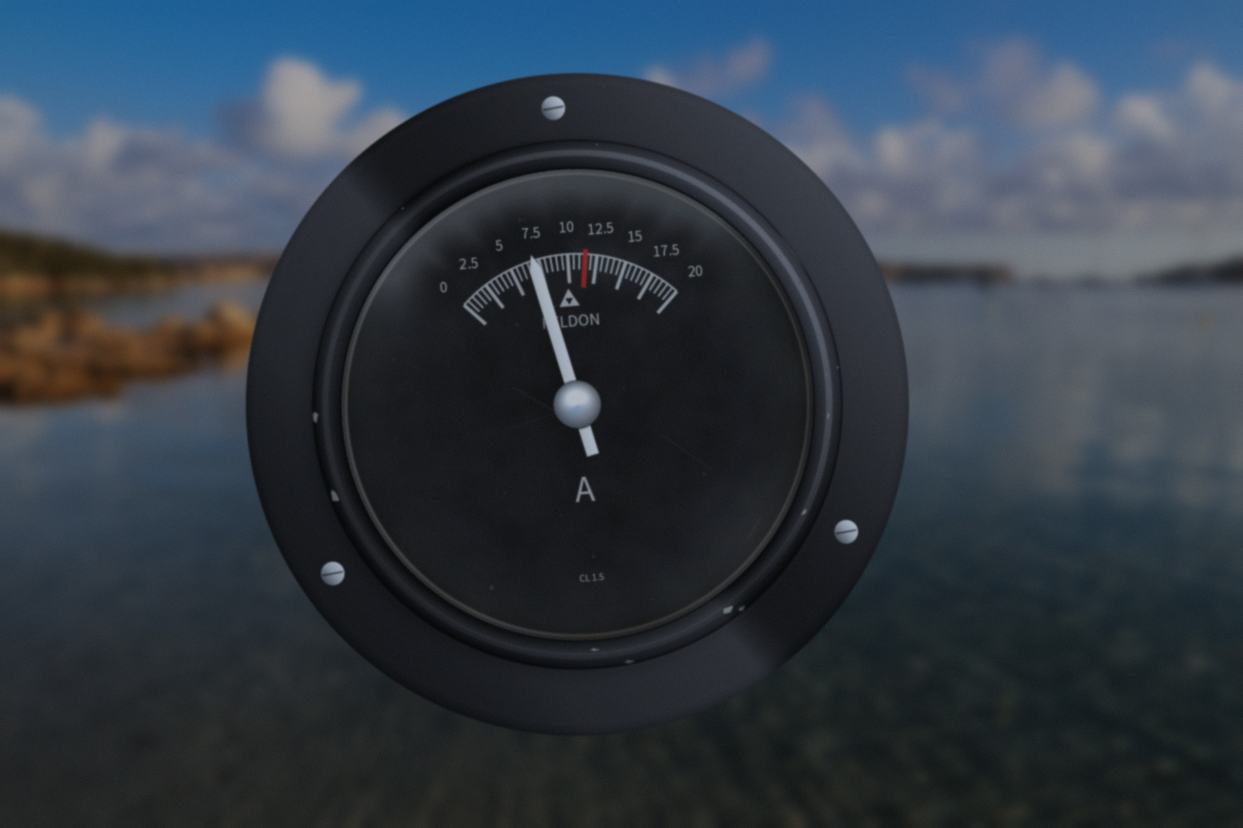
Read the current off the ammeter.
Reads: 7 A
